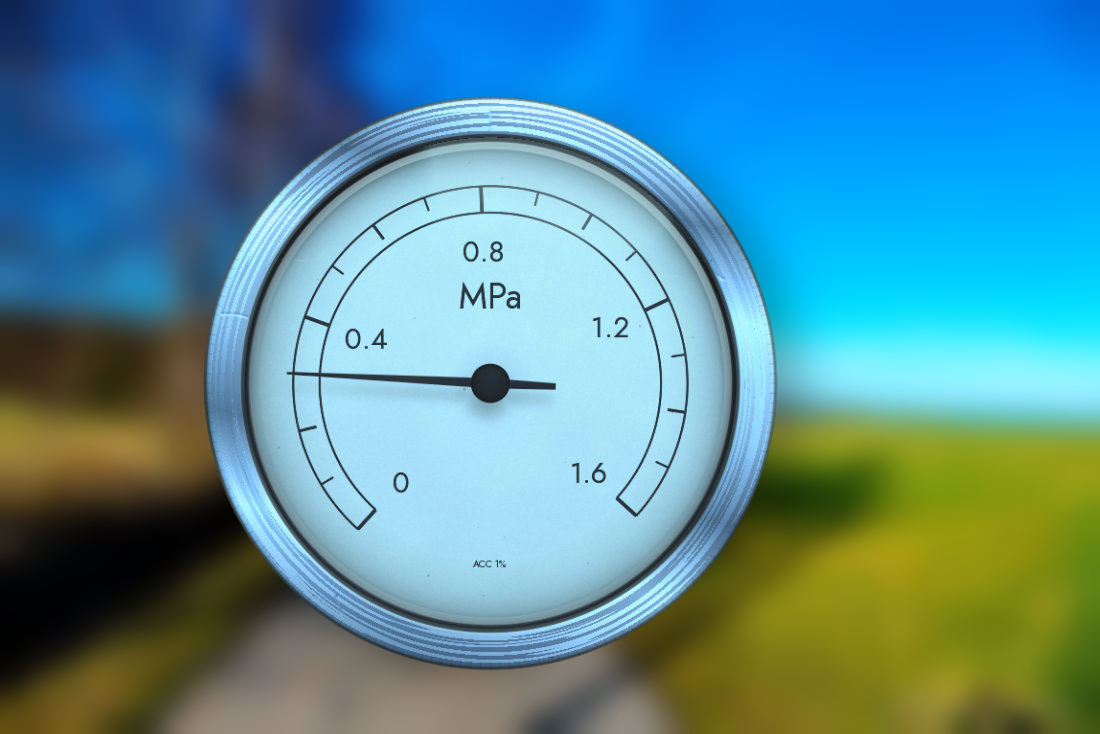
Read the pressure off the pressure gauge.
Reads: 0.3 MPa
